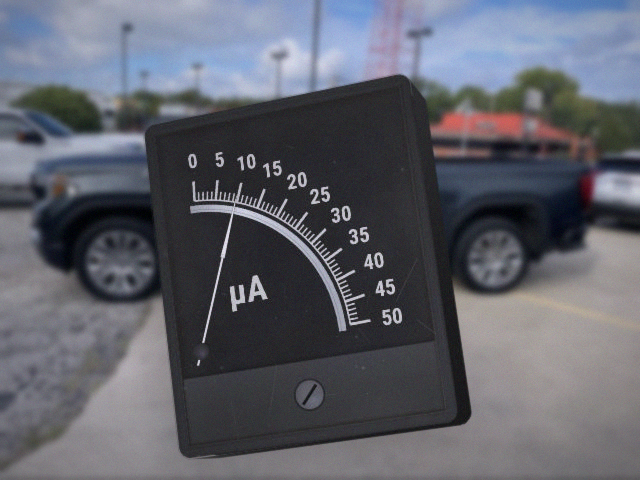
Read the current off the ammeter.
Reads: 10 µA
